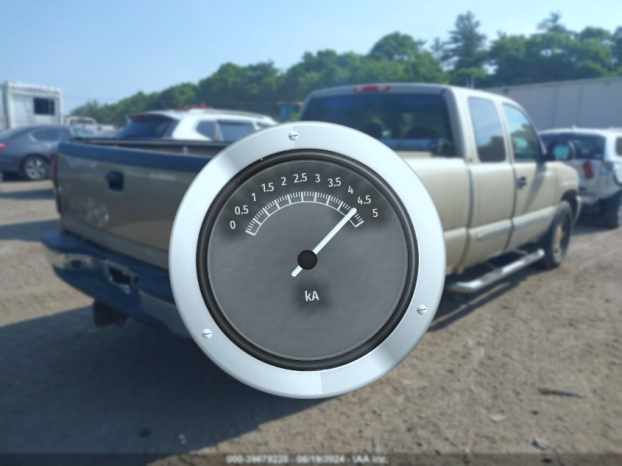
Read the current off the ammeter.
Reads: 4.5 kA
